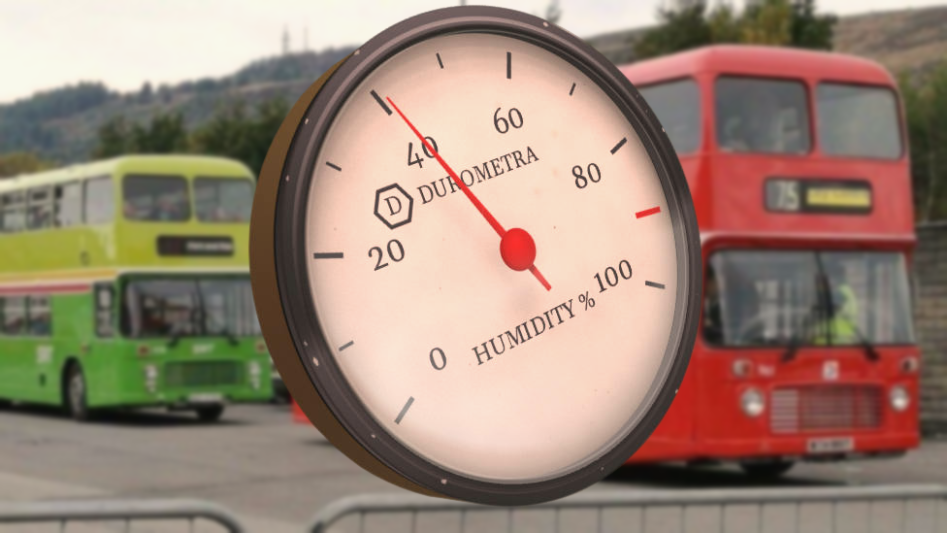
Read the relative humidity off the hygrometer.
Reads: 40 %
